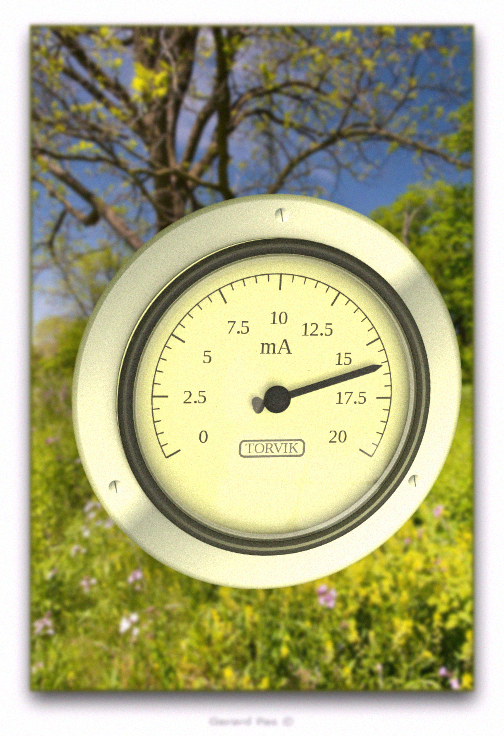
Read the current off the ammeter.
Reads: 16 mA
